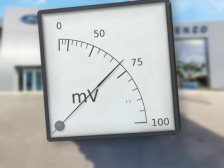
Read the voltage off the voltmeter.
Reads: 70 mV
